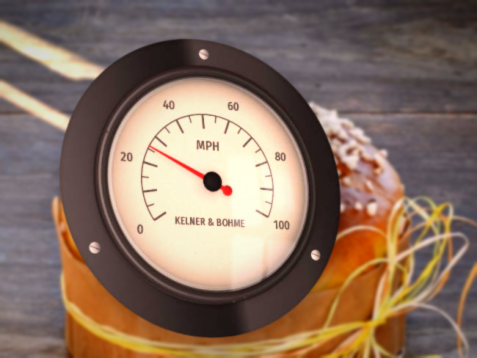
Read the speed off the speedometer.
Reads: 25 mph
